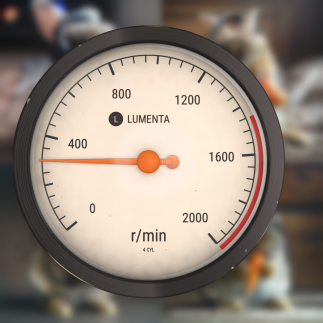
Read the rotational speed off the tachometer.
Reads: 300 rpm
